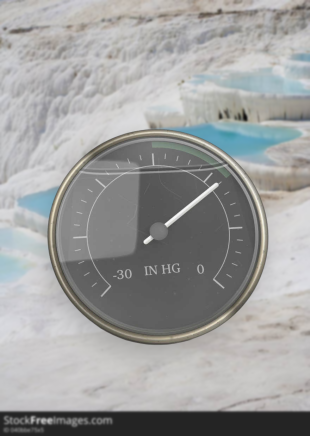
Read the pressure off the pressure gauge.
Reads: -9 inHg
